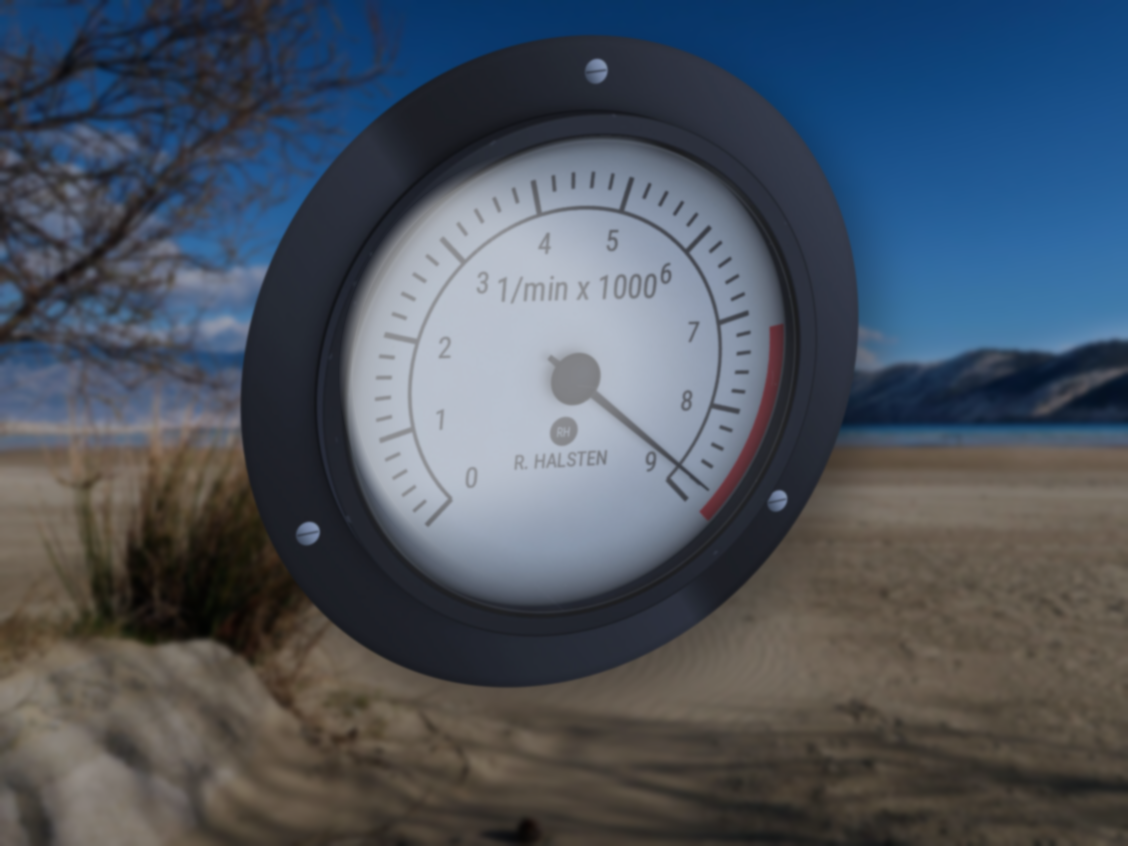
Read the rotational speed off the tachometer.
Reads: 8800 rpm
